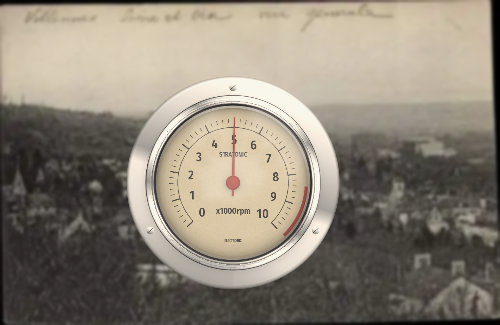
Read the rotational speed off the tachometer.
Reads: 5000 rpm
